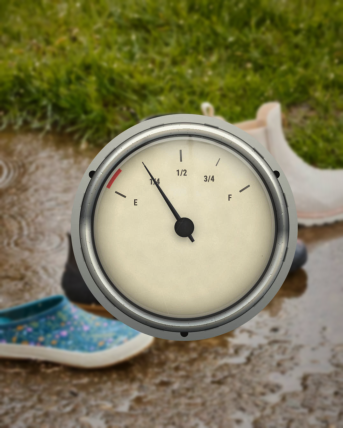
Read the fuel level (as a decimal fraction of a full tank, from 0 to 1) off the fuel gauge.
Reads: 0.25
